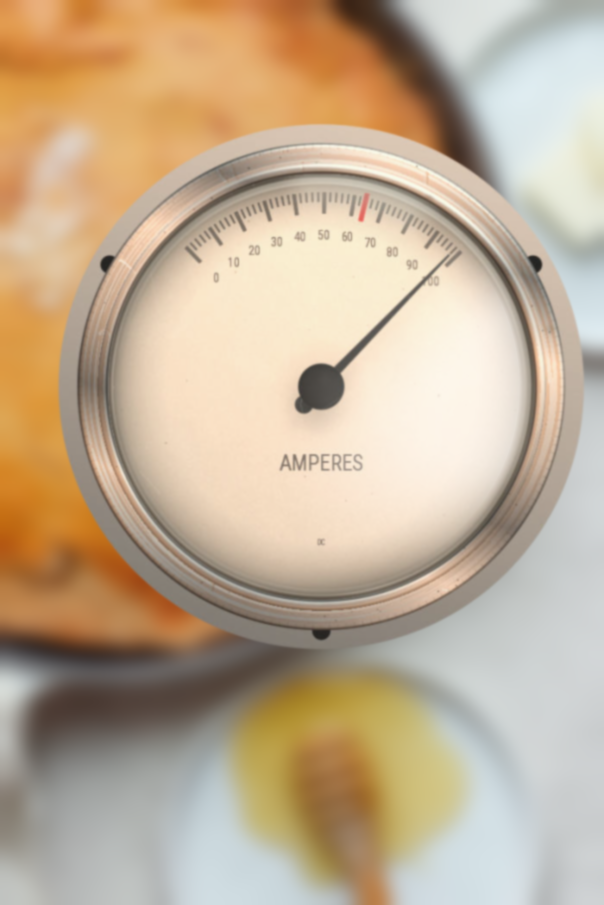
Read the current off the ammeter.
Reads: 98 A
